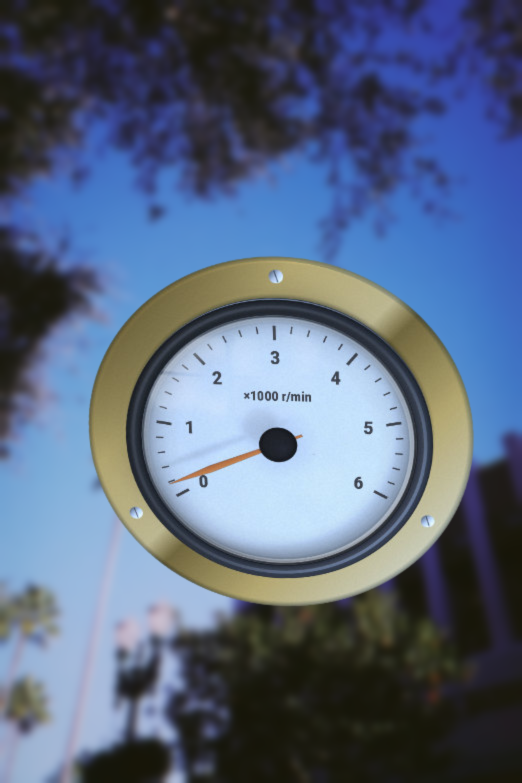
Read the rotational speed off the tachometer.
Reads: 200 rpm
